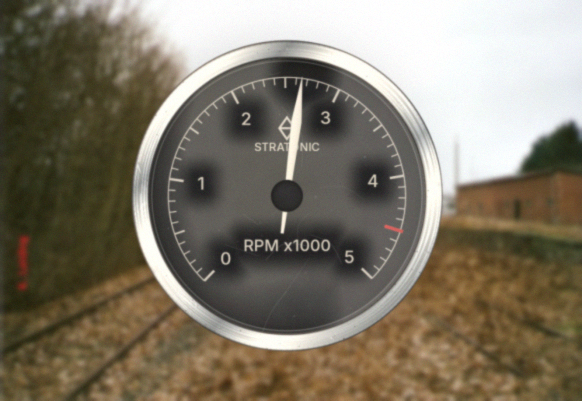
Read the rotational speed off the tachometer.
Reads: 2650 rpm
